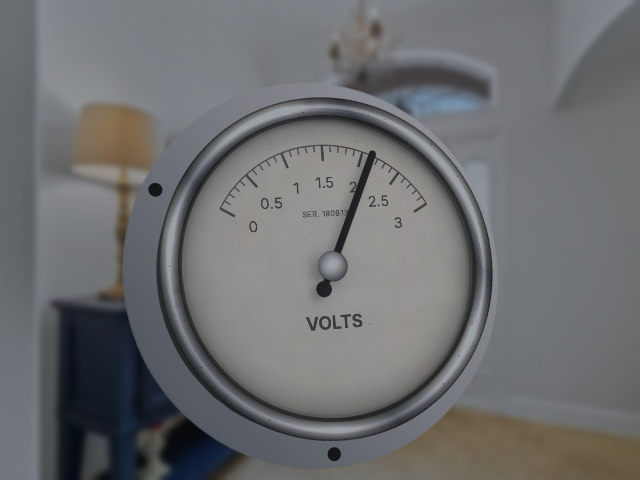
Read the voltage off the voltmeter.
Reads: 2.1 V
